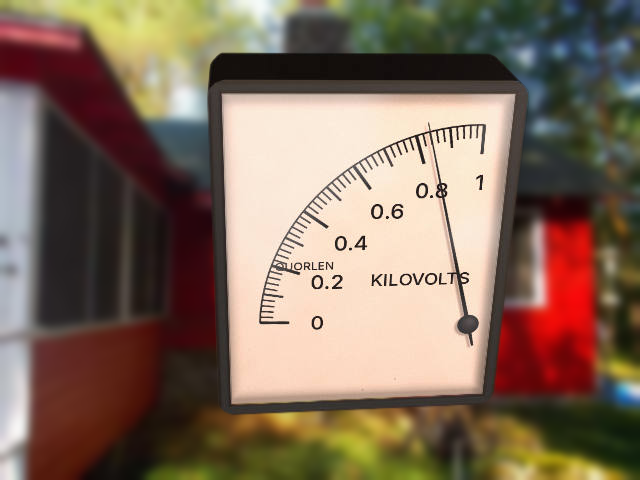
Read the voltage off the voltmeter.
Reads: 0.84 kV
